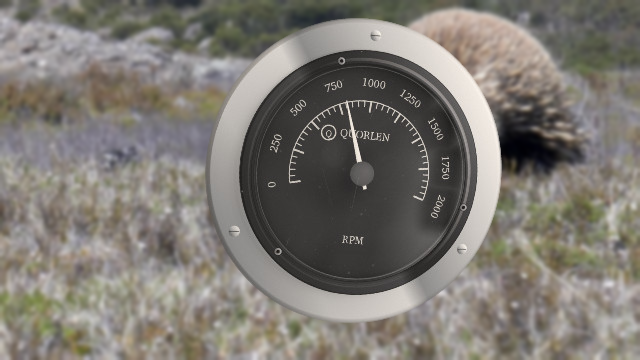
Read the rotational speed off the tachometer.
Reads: 800 rpm
